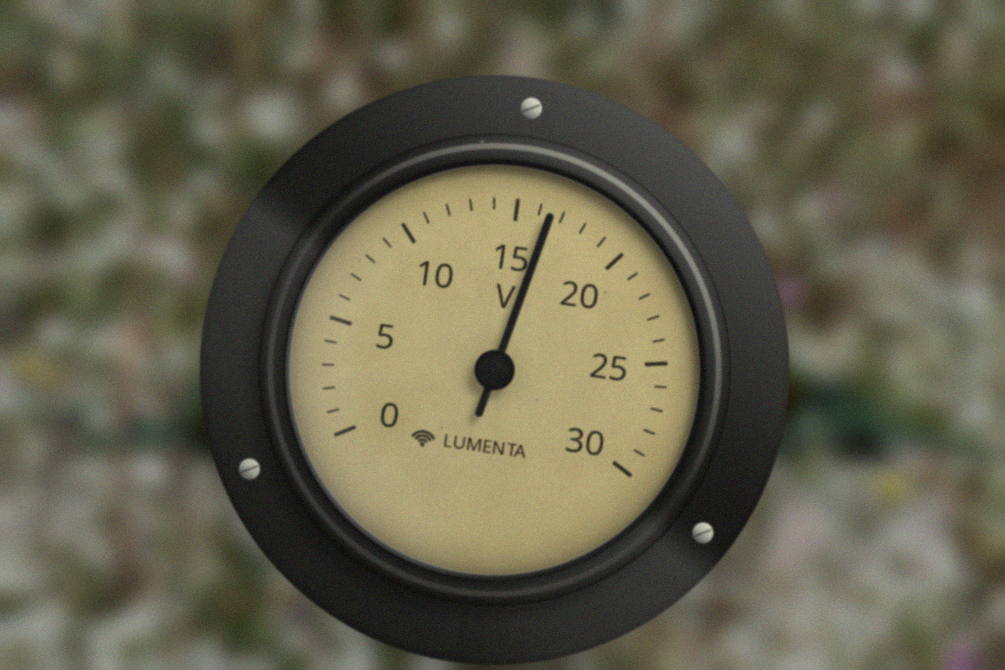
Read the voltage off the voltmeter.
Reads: 16.5 V
